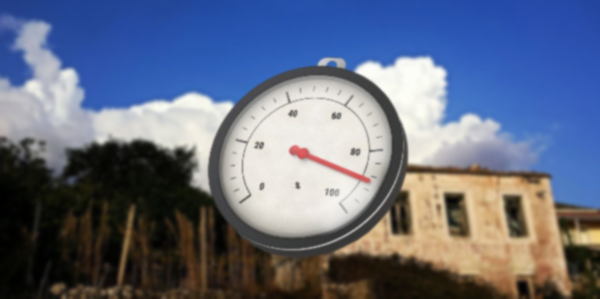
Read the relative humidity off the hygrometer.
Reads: 90 %
